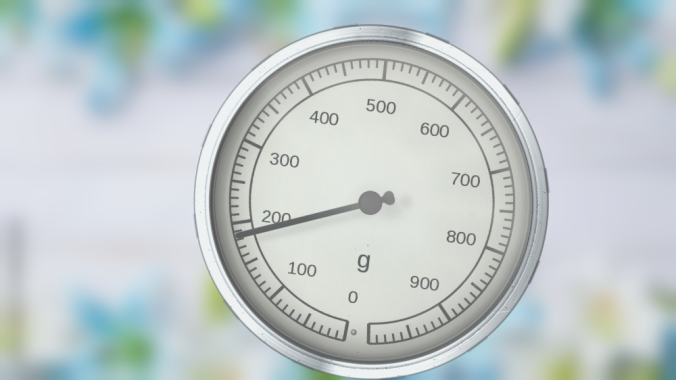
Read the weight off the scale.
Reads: 185 g
